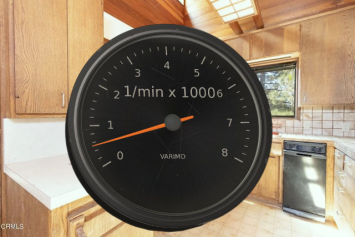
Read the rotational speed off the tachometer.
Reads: 500 rpm
